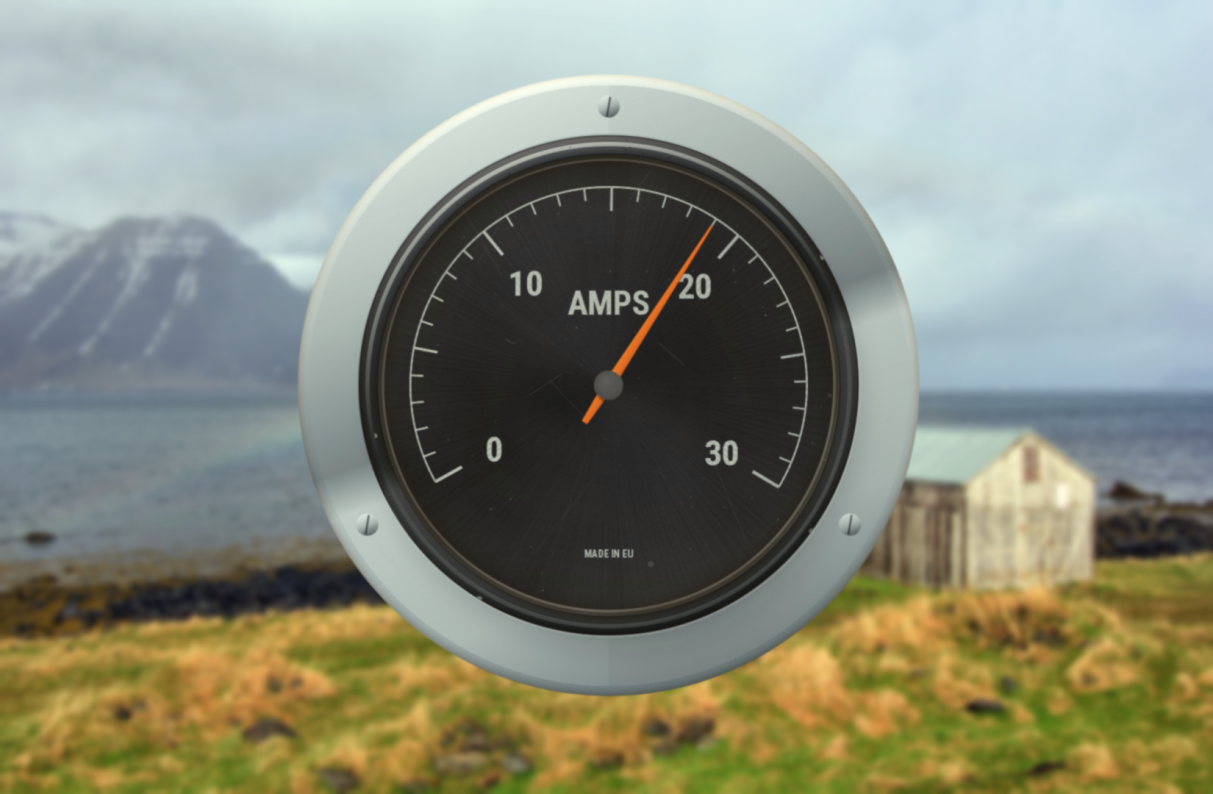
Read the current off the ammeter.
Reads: 19 A
